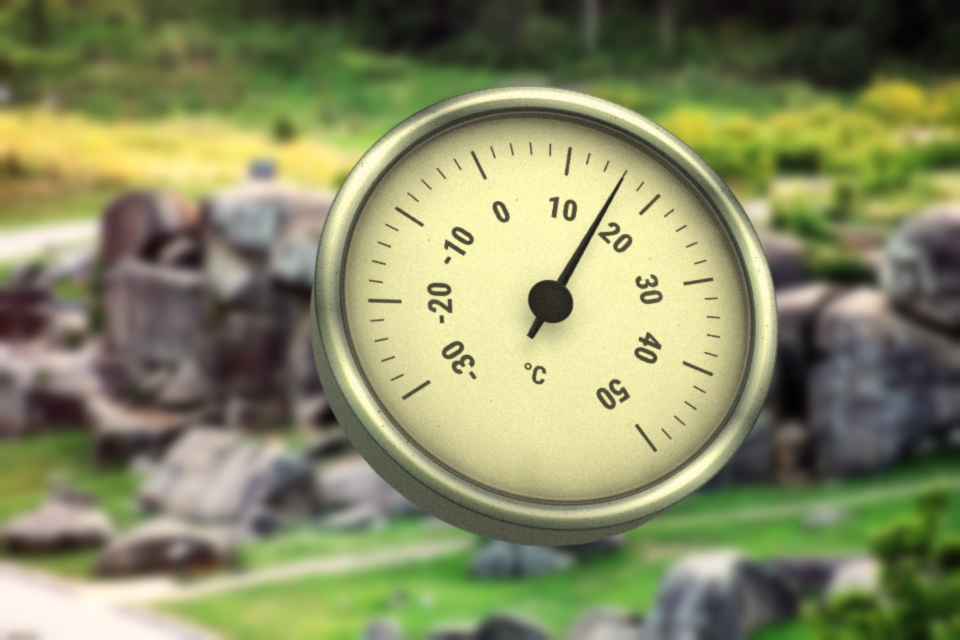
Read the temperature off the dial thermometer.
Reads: 16 °C
